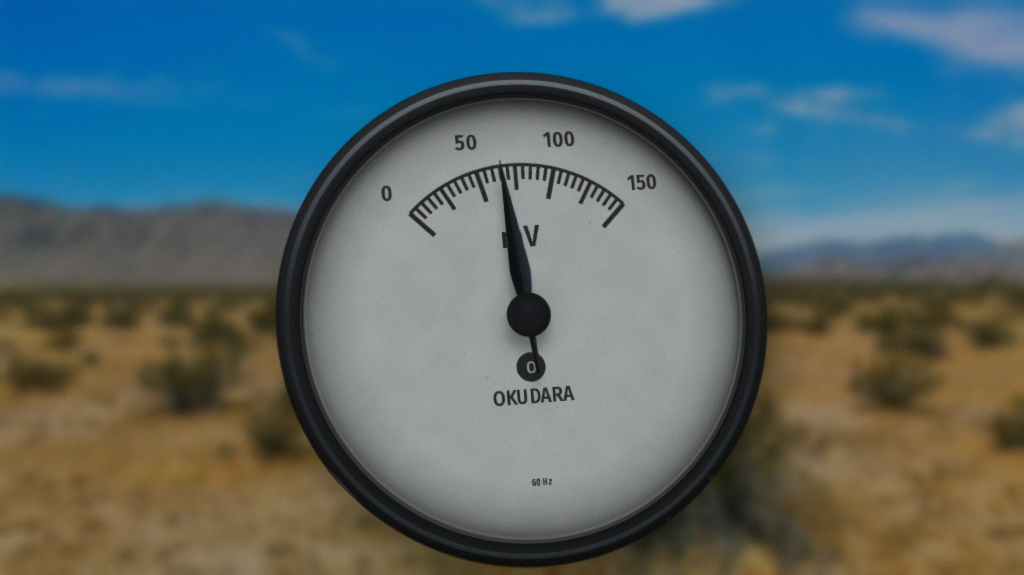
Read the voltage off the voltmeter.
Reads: 65 mV
